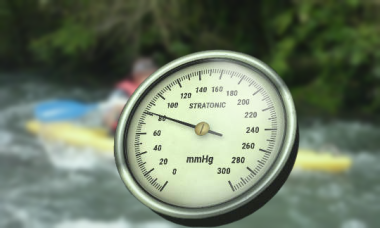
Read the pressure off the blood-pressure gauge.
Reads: 80 mmHg
